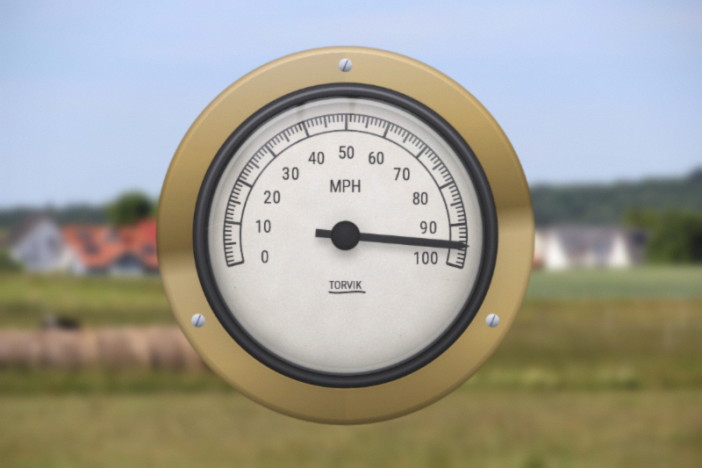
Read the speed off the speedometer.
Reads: 95 mph
